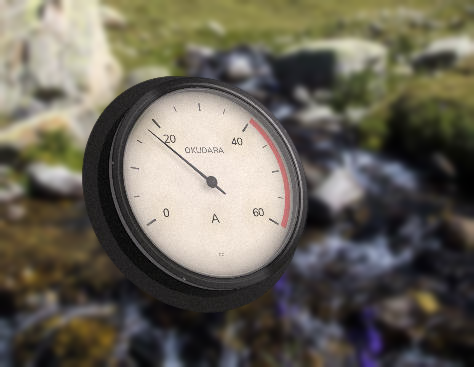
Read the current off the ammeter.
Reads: 17.5 A
